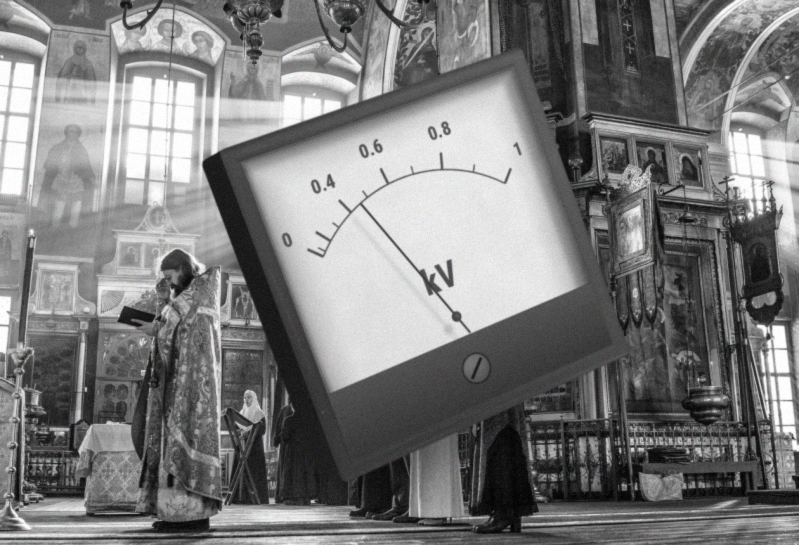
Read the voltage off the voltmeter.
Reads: 0.45 kV
